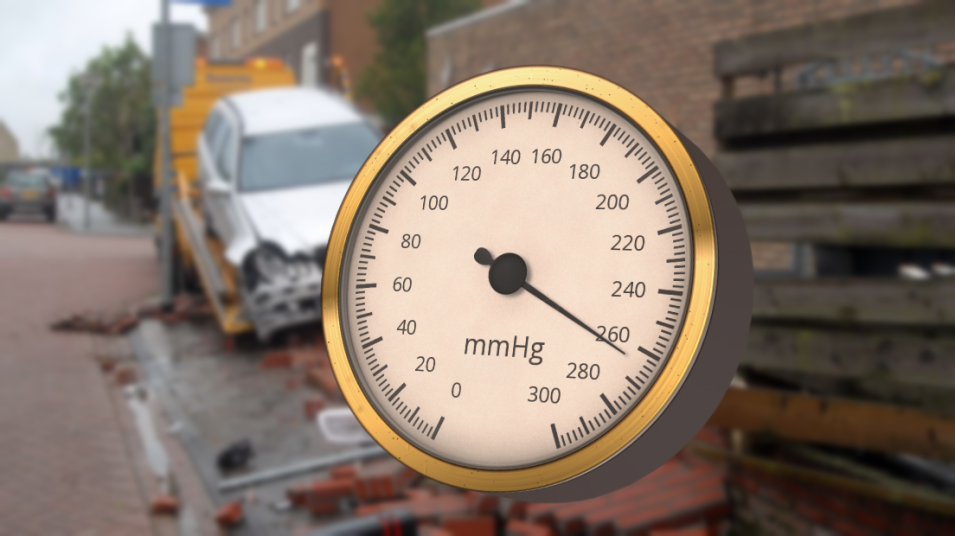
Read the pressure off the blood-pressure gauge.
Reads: 264 mmHg
